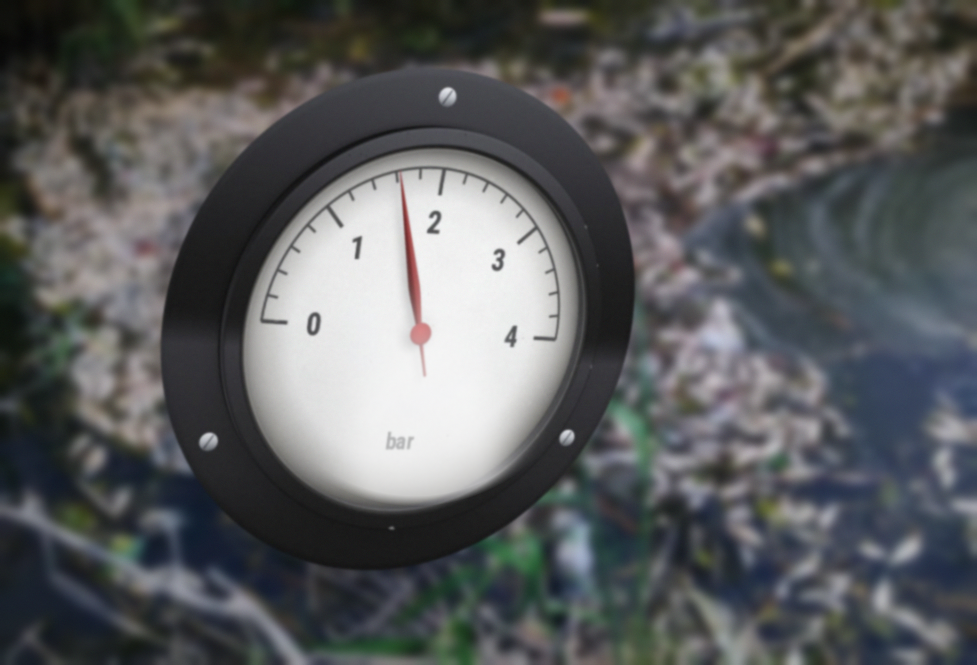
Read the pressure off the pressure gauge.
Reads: 1.6 bar
